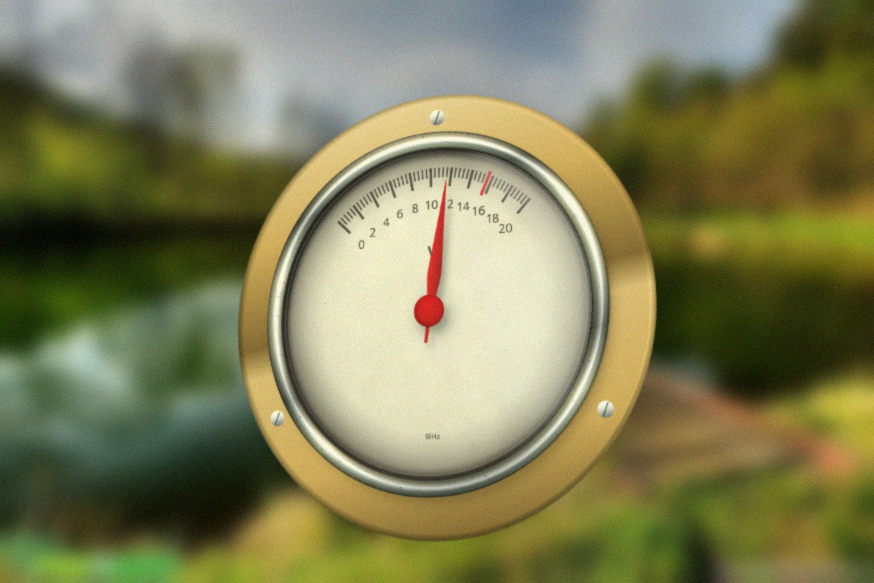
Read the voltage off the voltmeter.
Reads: 12 V
